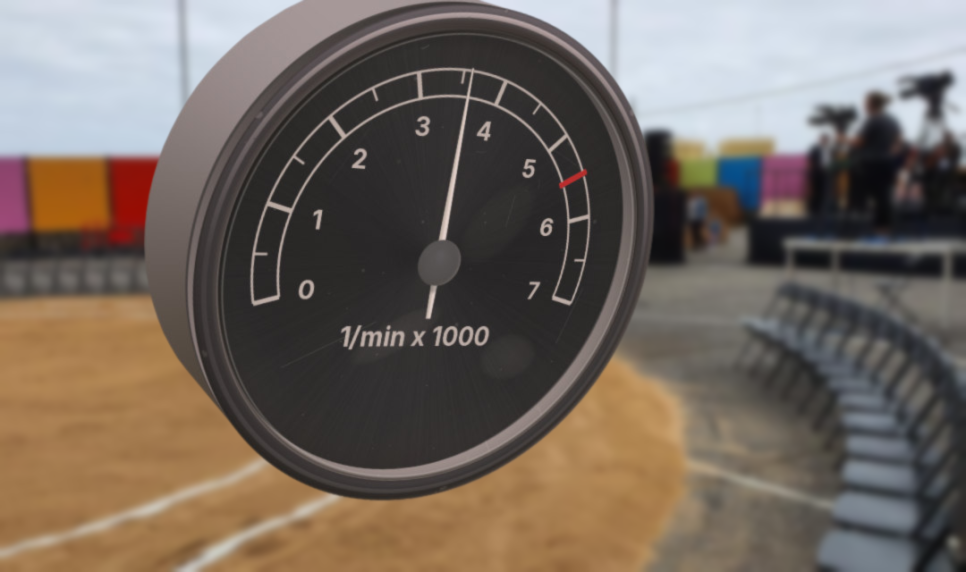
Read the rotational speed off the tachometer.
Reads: 3500 rpm
